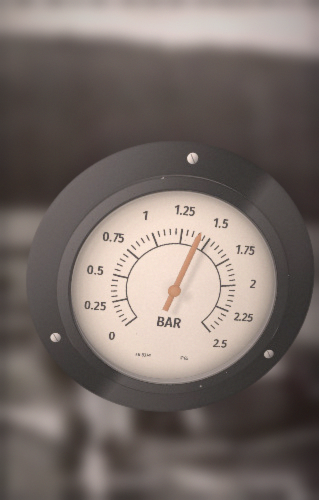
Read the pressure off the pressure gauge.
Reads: 1.4 bar
